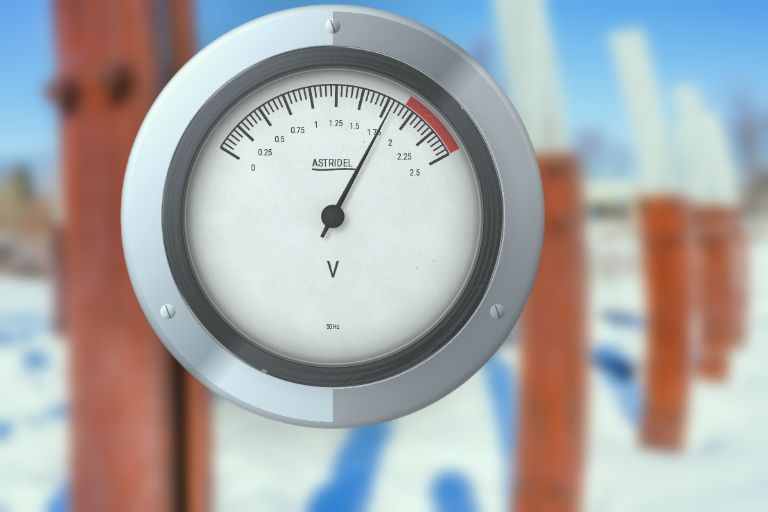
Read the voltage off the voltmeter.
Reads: 1.8 V
